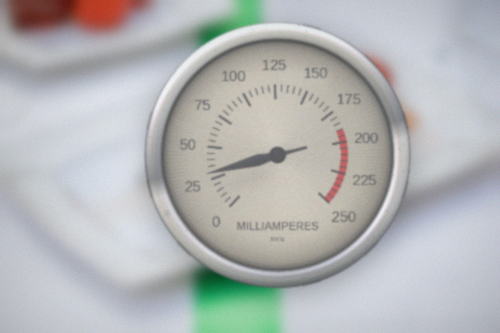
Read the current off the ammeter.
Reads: 30 mA
